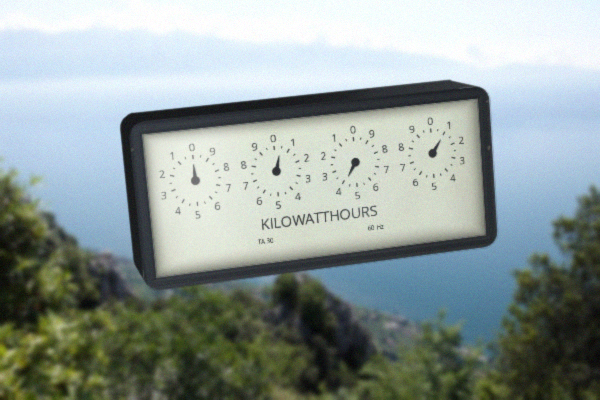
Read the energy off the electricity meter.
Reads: 41 kWh
